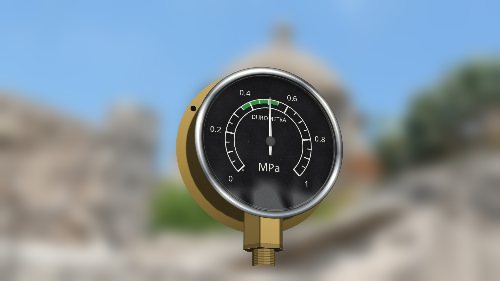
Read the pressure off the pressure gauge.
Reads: 0.5 MPa
